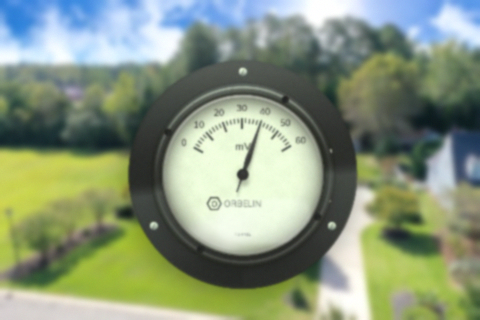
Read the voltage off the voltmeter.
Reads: 40 mV
